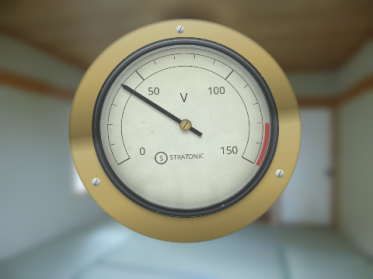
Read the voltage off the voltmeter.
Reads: 40 V
